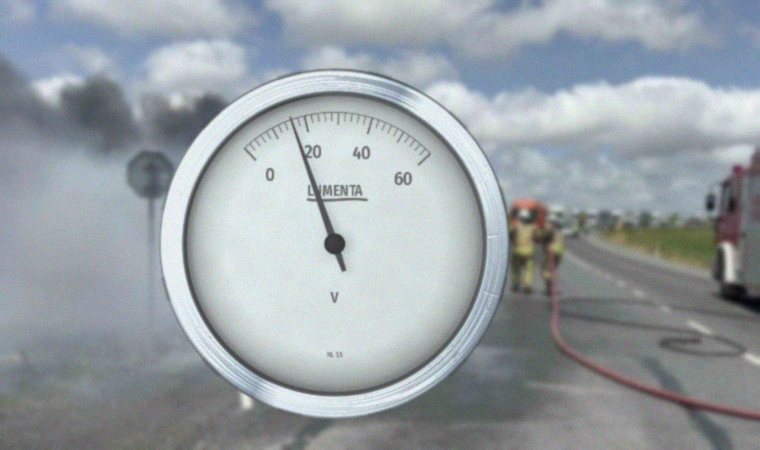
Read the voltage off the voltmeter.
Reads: 16 V
